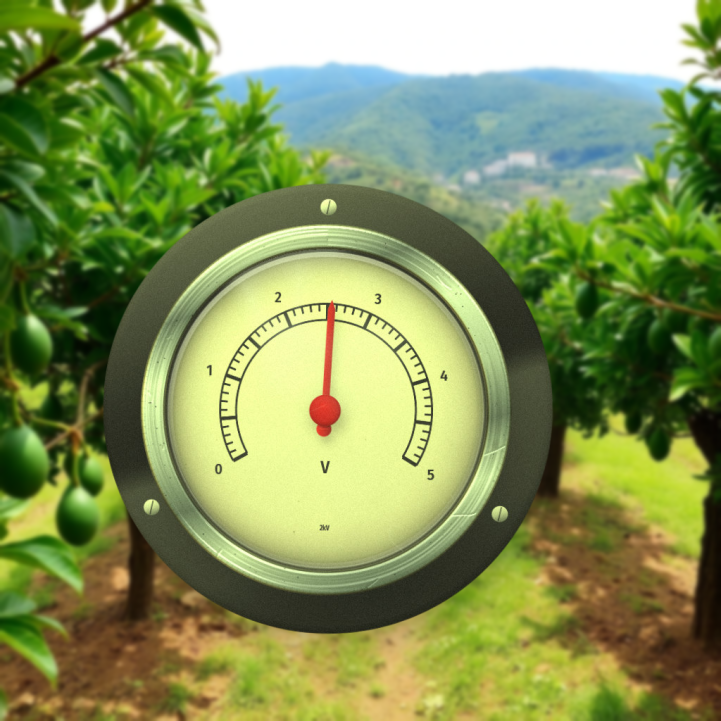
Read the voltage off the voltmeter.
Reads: 2.55 V
